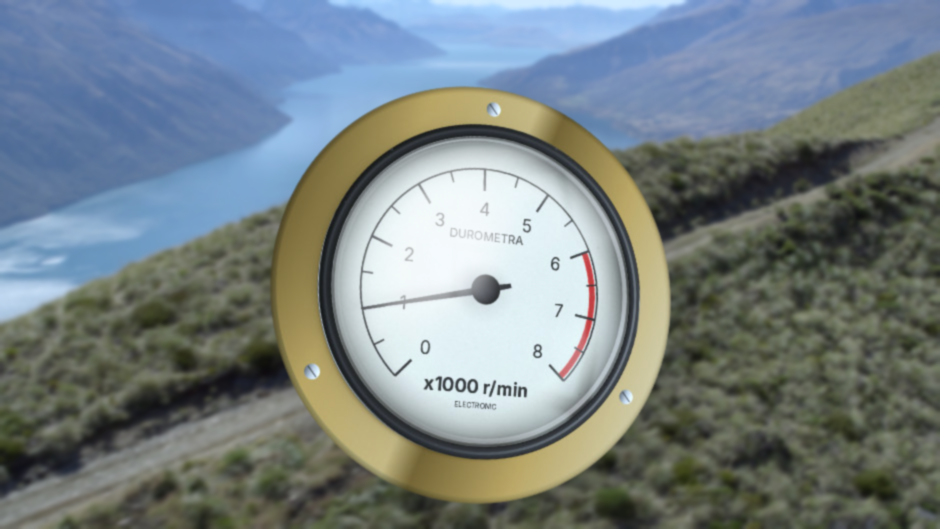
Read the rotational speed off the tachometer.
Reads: 1000 rpm
